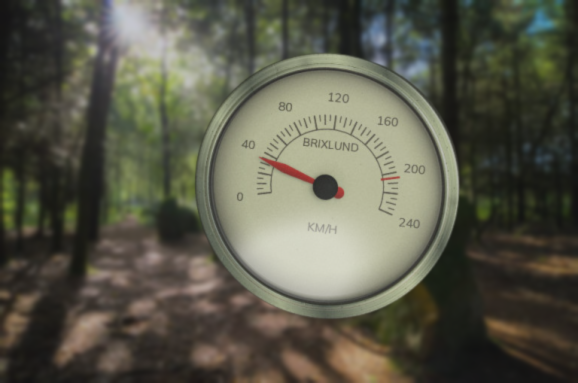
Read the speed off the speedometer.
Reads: 35 km/h
